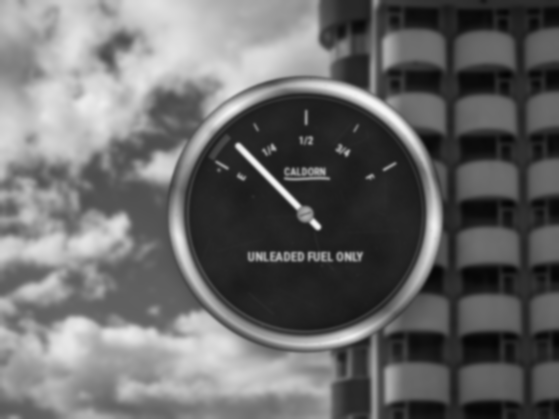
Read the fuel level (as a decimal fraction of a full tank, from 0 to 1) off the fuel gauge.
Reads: 0.125
